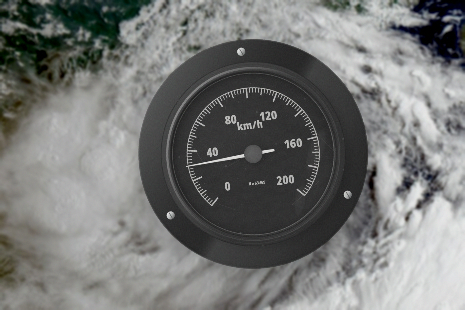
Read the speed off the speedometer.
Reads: 30 km/h
